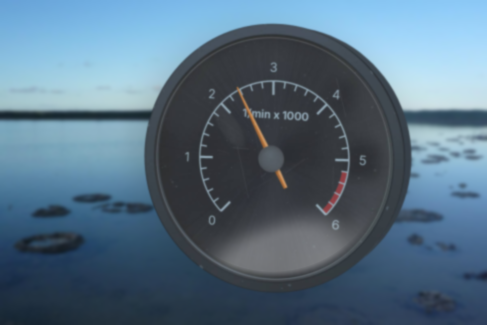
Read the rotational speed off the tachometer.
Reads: 2400 rpm
